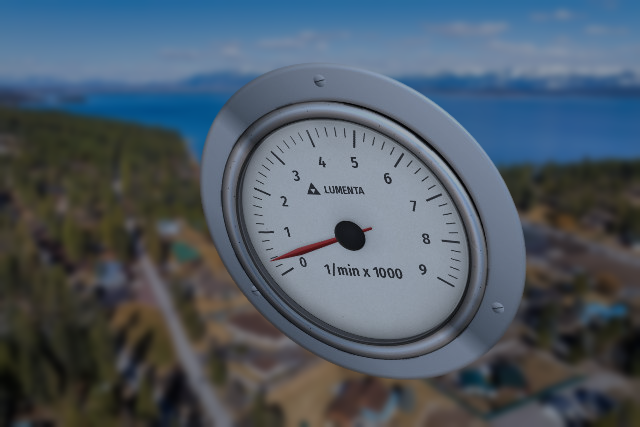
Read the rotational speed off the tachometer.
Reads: 400 rpm
